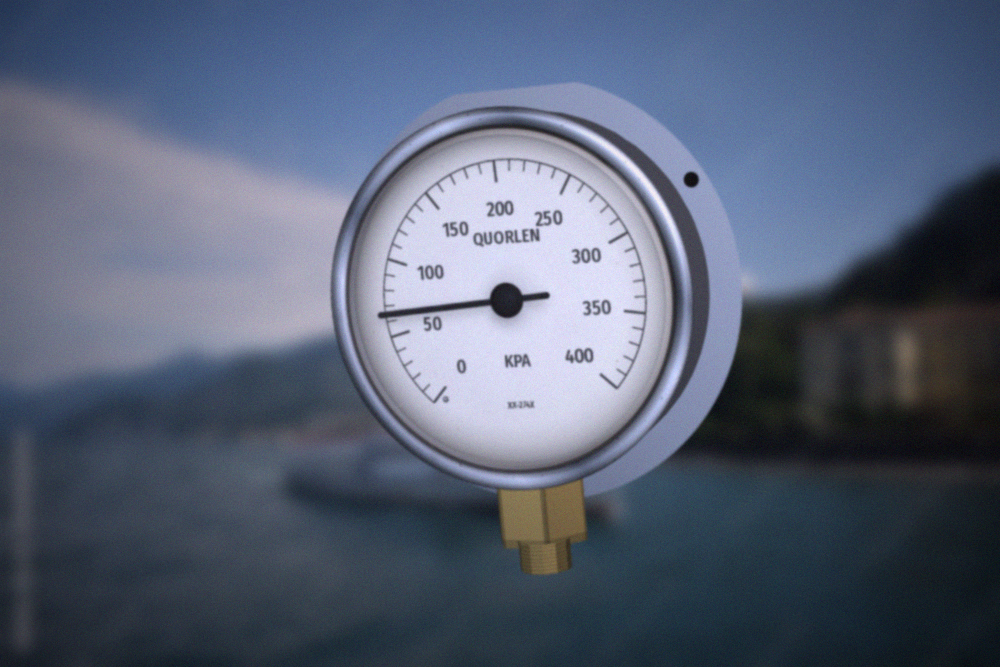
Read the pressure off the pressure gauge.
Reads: 65 kPa
